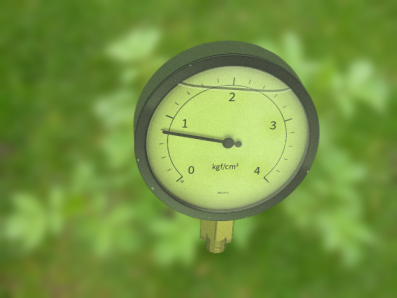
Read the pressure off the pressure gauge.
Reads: 0.8 kg/cm²
